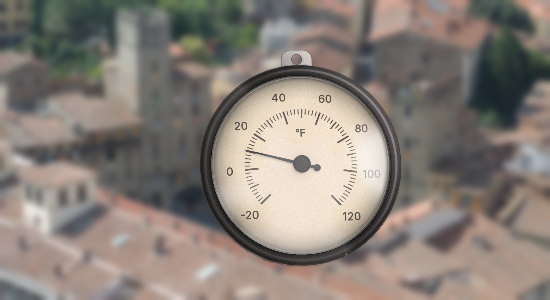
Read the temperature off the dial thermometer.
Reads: 10 °F
